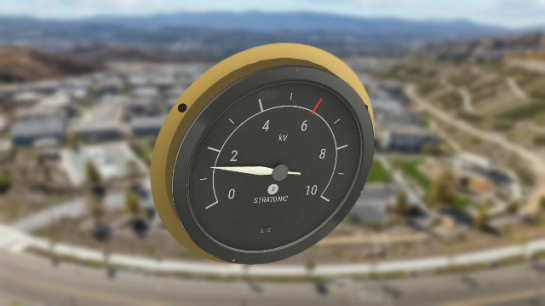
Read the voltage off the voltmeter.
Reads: 1.5 kV
